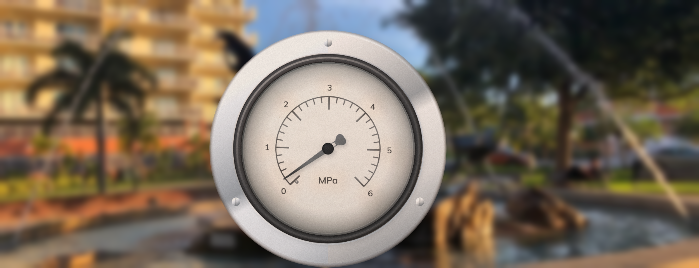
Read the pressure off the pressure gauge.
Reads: 0.2 MPa
